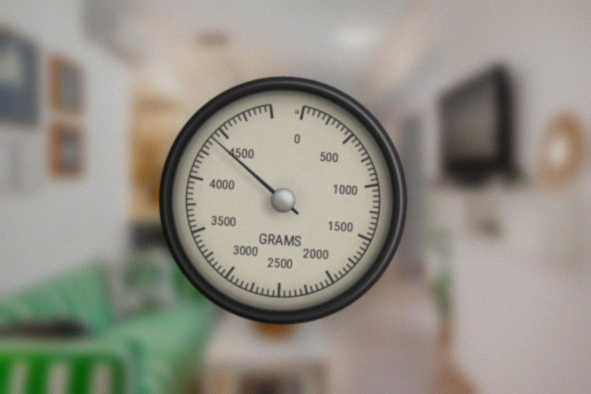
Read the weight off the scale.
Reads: 4400 g
